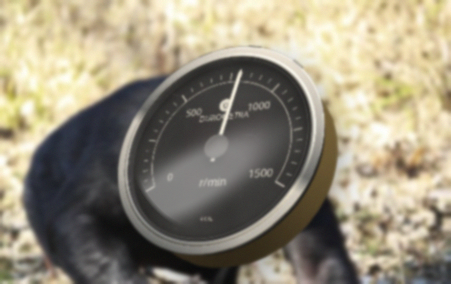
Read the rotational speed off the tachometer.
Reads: 800 rpm
